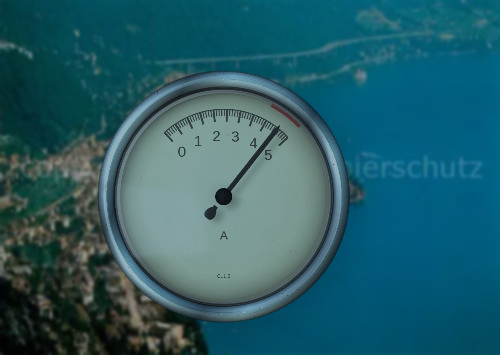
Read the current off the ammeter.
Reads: 4.5 A
